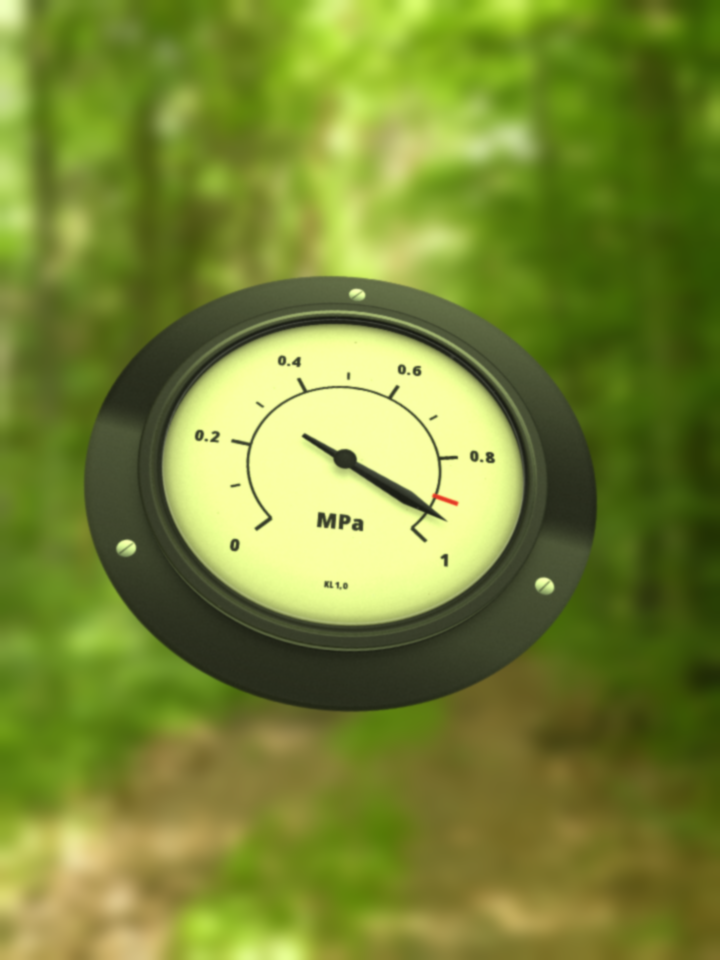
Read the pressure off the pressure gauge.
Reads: 0.95 MPa
